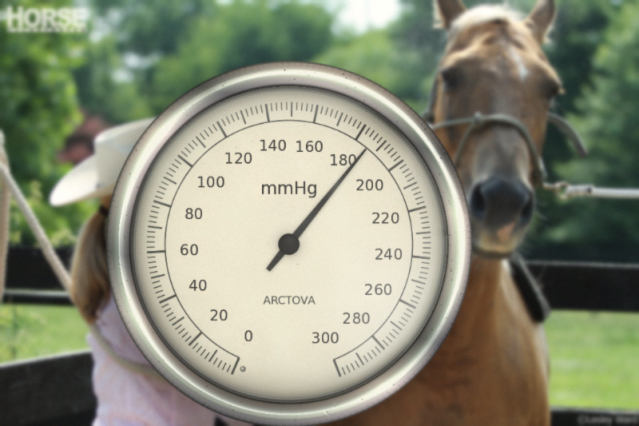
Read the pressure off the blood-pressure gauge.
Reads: 186 mmHg
